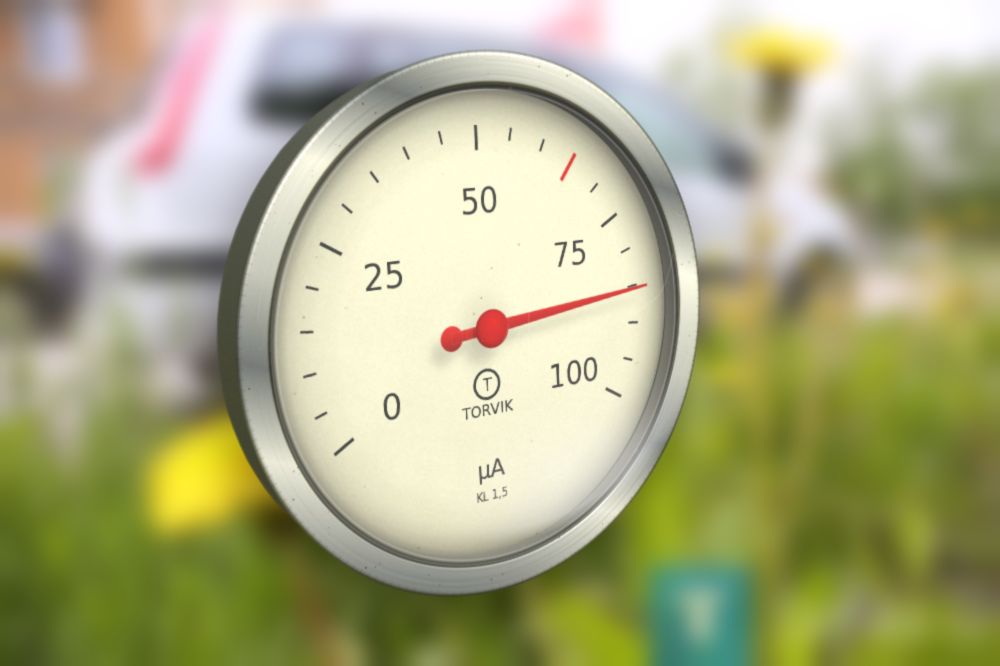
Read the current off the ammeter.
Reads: 85 µA
